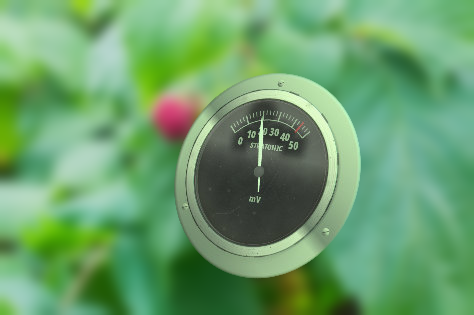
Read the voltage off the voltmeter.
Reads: 20 mV
